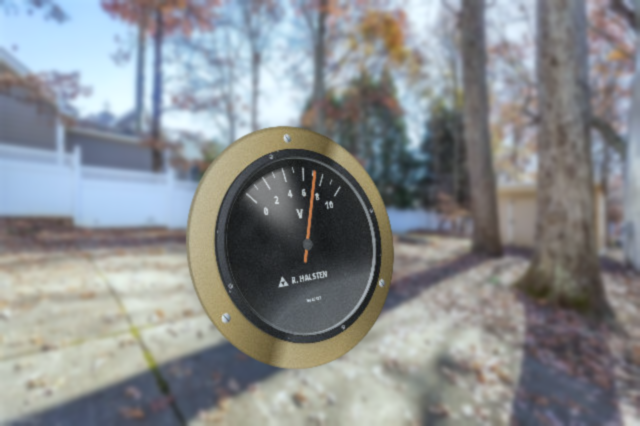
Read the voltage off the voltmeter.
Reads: 7 V
